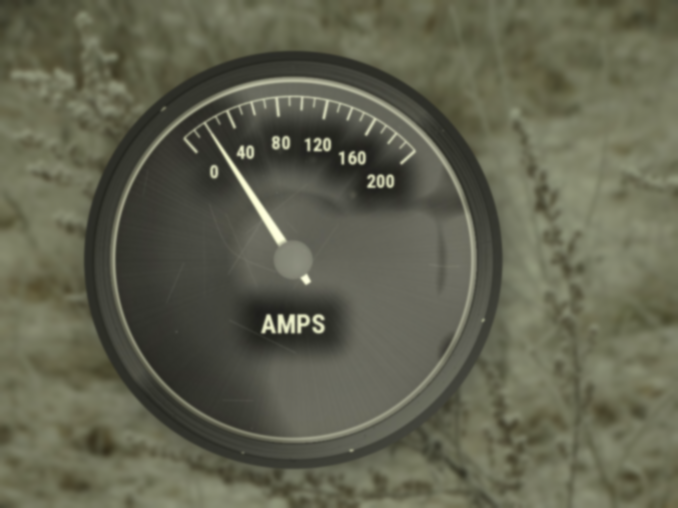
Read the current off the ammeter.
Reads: 20 A
